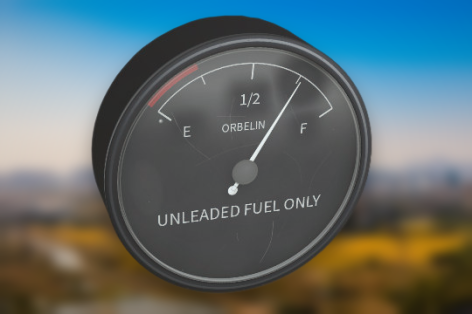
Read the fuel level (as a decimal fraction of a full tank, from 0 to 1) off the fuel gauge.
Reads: 0.75
